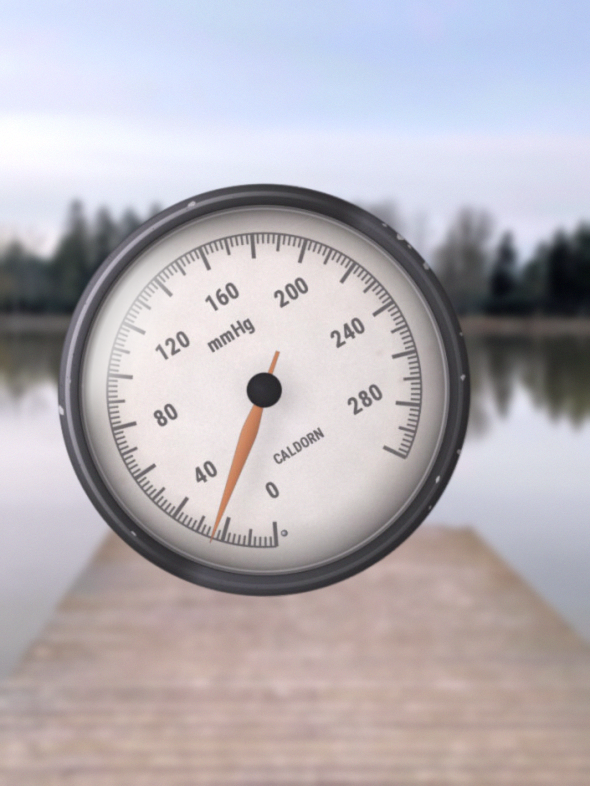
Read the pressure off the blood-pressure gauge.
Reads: 24 mmHg
